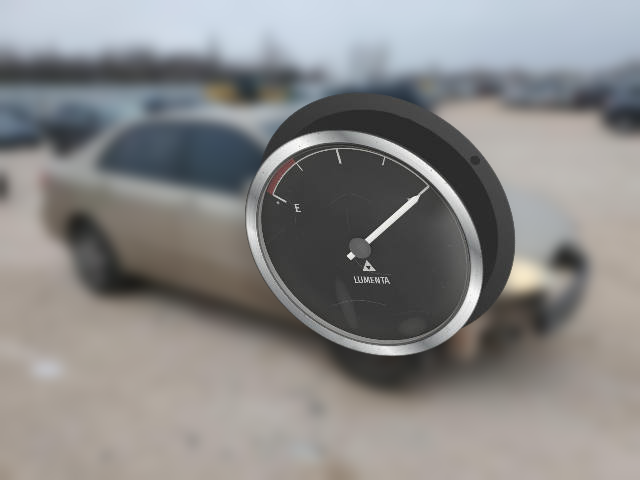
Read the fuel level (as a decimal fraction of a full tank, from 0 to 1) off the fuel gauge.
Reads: 1
